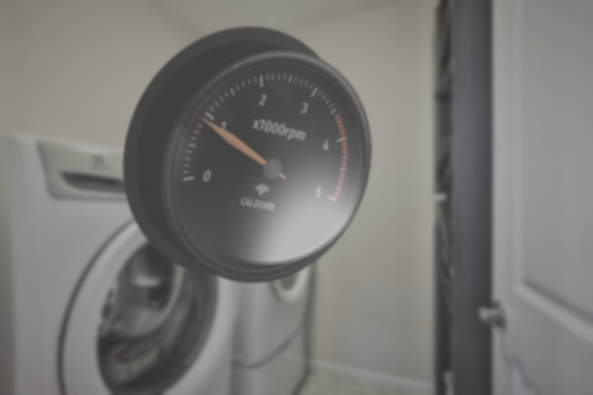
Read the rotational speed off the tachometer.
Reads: 900 rpm
